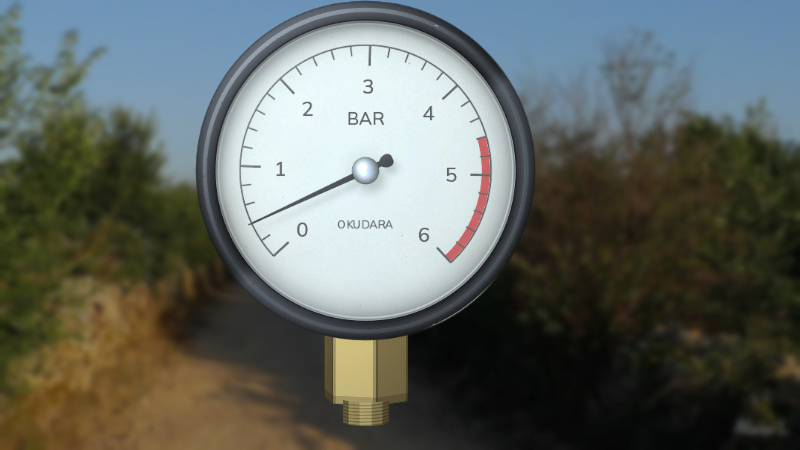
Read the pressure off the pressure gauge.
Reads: 0.4 bar
